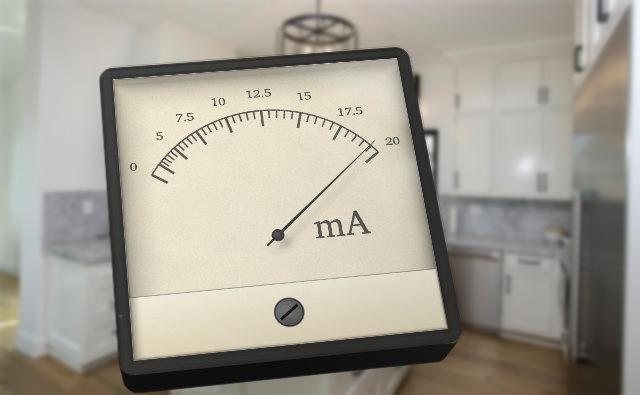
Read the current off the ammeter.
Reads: 19.5 mA
